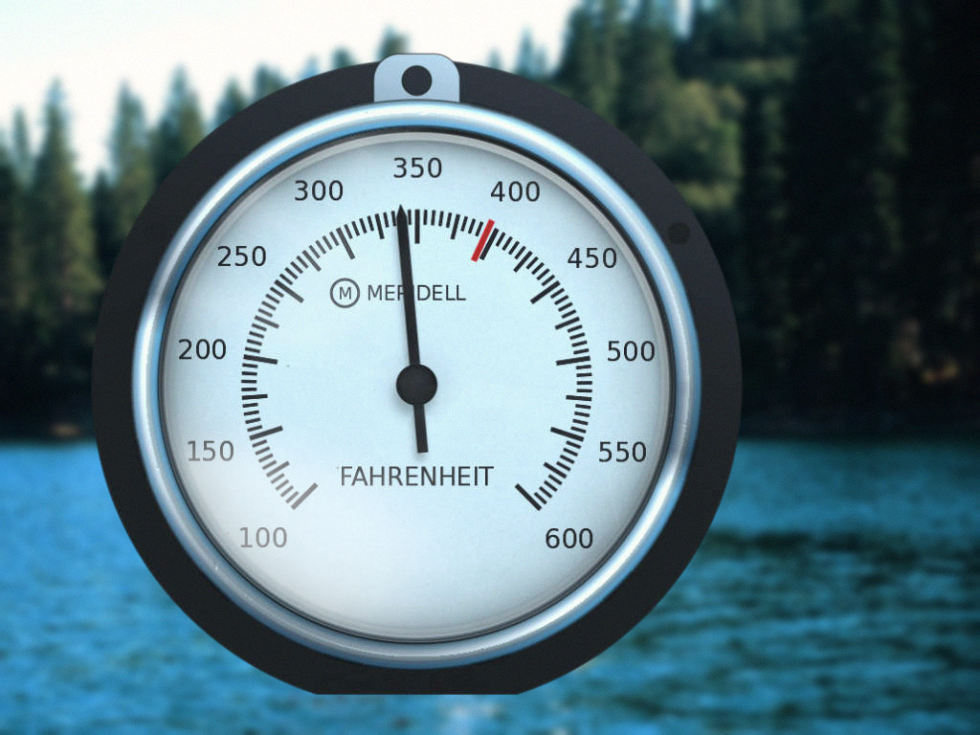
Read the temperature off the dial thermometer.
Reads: 340 °F
